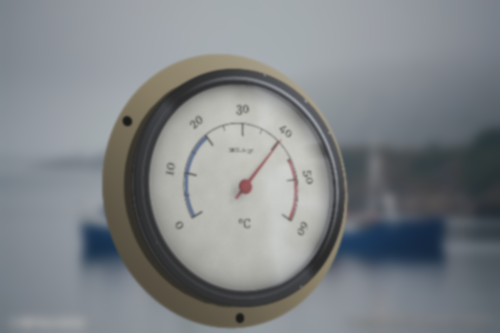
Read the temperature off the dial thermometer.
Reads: 40 °C
